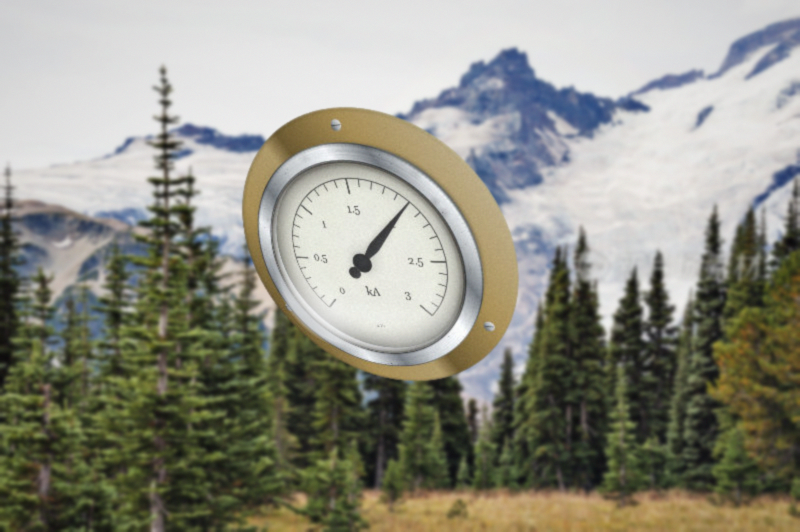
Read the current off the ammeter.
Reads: 2 kA
